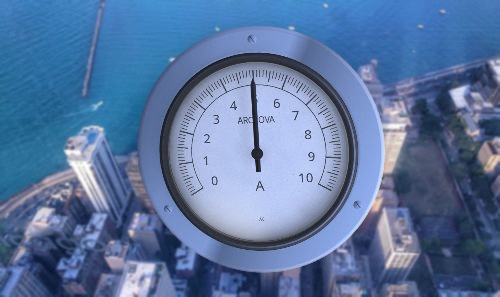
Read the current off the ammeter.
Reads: 5 A
